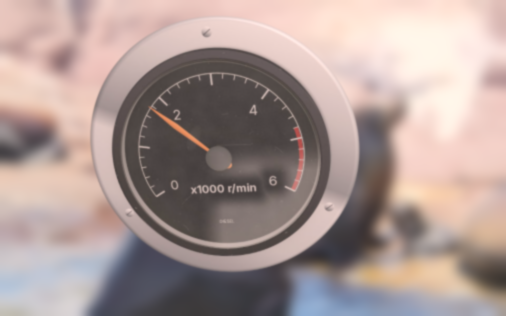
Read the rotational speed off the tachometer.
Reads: 1800 rpm
